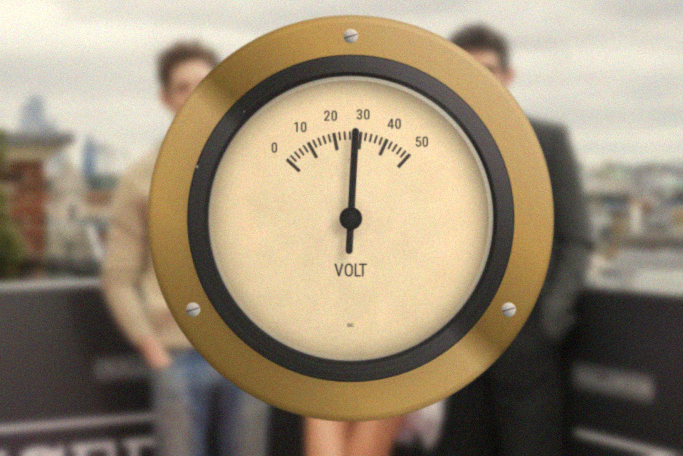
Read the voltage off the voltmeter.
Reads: 28 V
